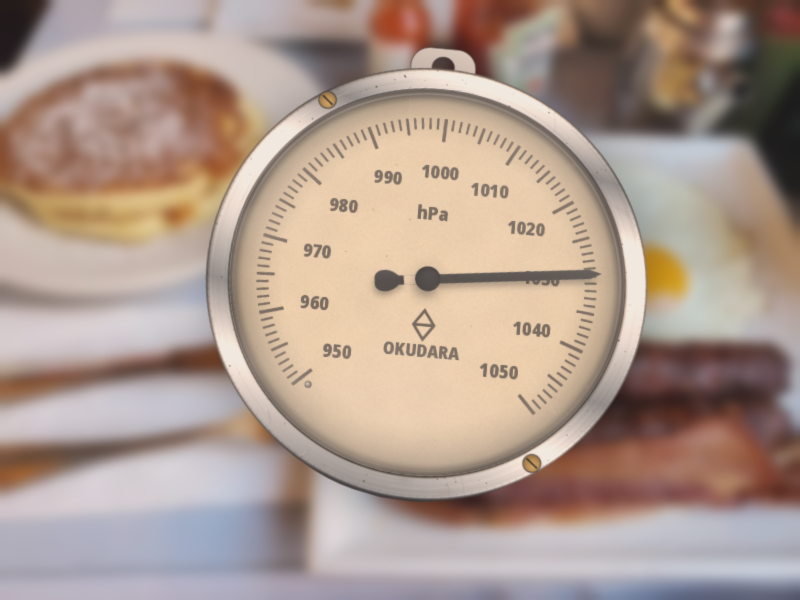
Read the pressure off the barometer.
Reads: 1030 hPa
